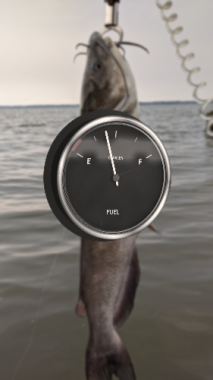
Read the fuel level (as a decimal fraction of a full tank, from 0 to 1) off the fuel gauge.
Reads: 0.375
